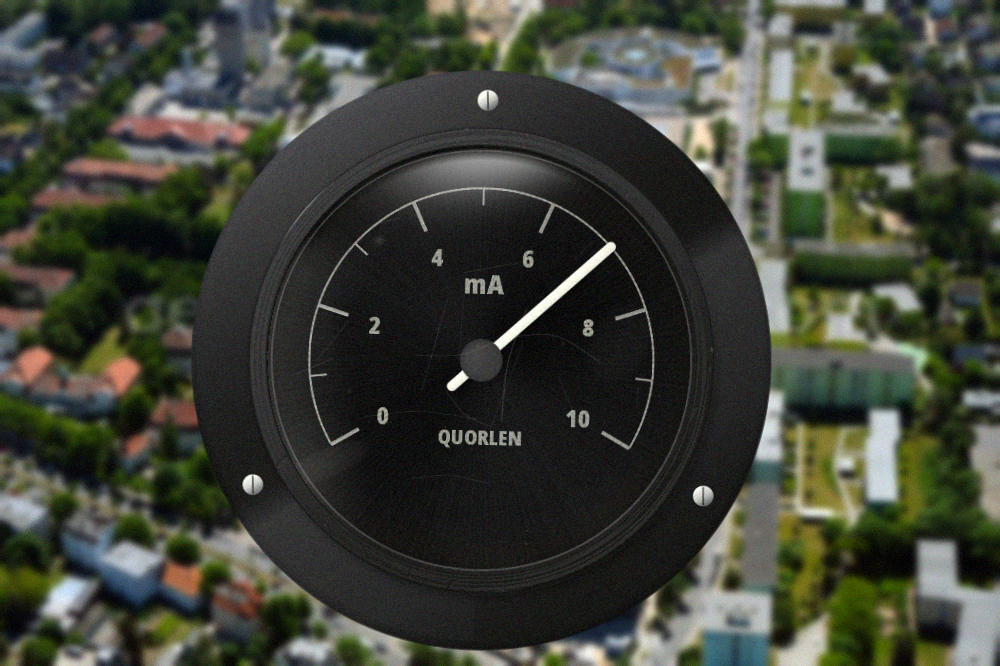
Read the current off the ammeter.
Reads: 7 mA
